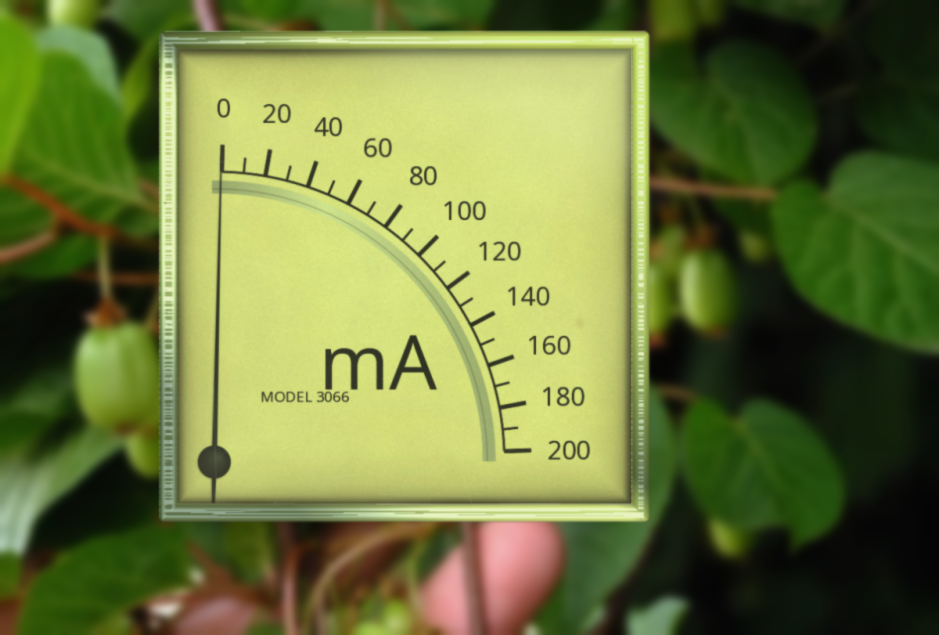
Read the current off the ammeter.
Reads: 0 mA
